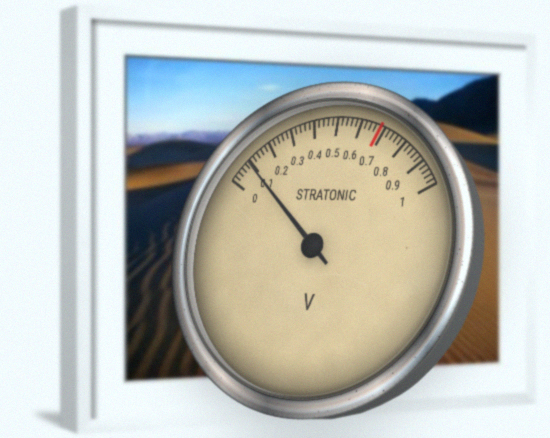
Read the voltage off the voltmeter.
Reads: 0.1 V
